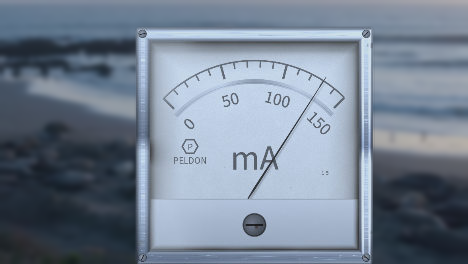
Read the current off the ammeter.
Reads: 130 mA
